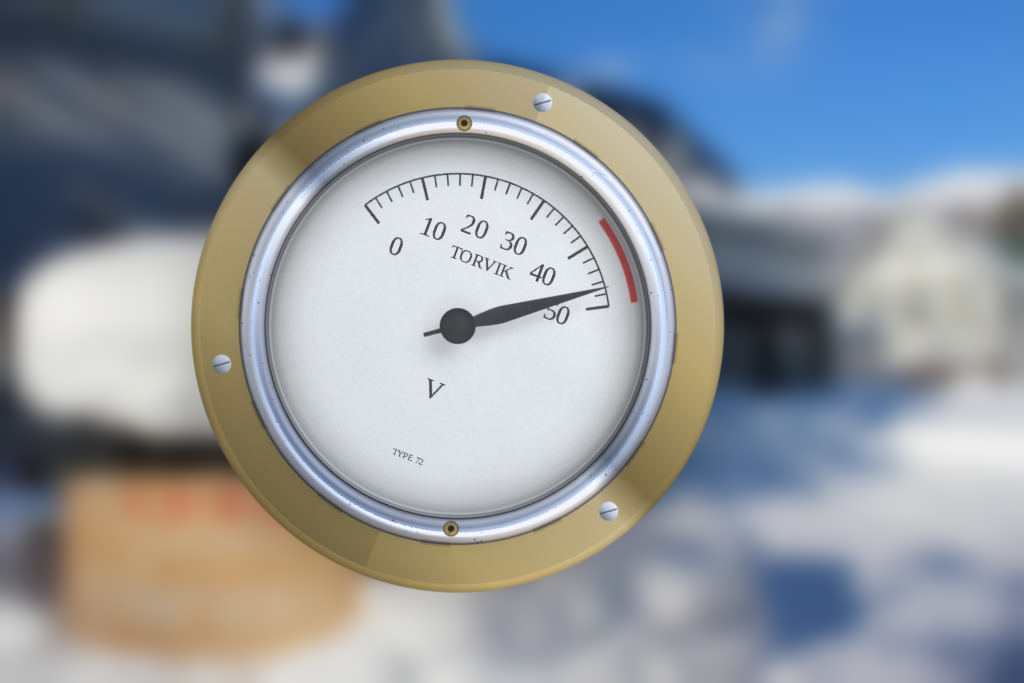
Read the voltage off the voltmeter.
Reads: 47 V
